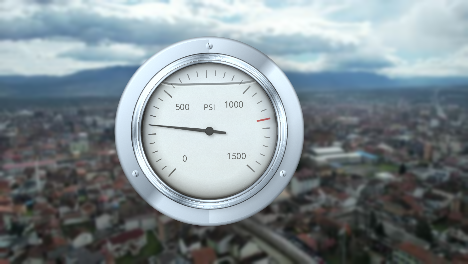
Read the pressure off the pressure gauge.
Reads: 300 psi
